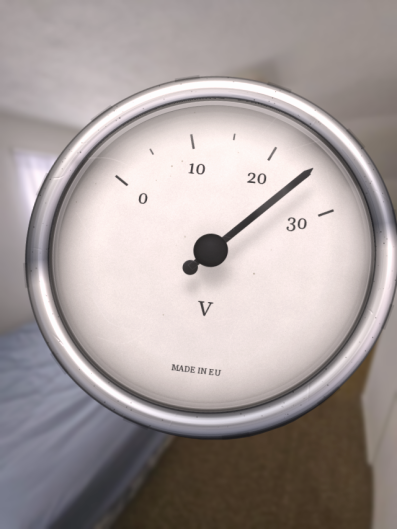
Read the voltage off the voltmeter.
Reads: 25 V
